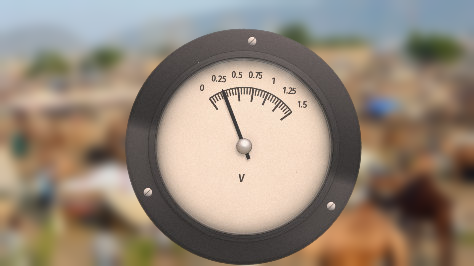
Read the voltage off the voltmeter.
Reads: 0.25 V
